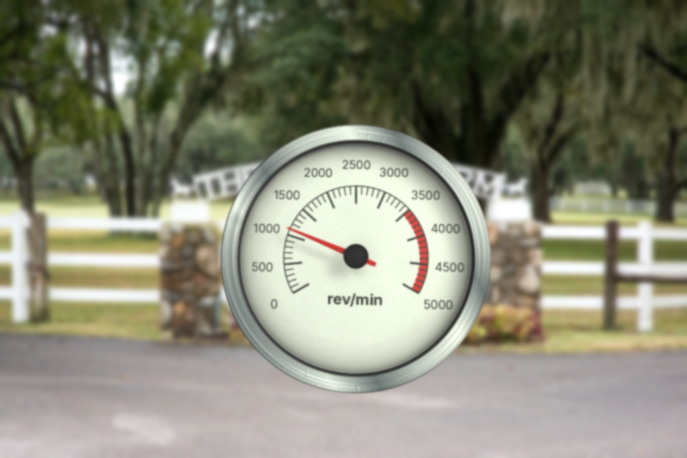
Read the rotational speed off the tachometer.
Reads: 1100 rpm
